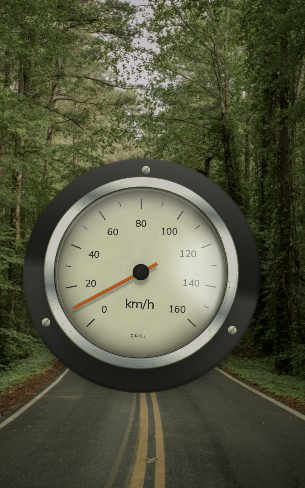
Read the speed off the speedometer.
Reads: 10 km/h
